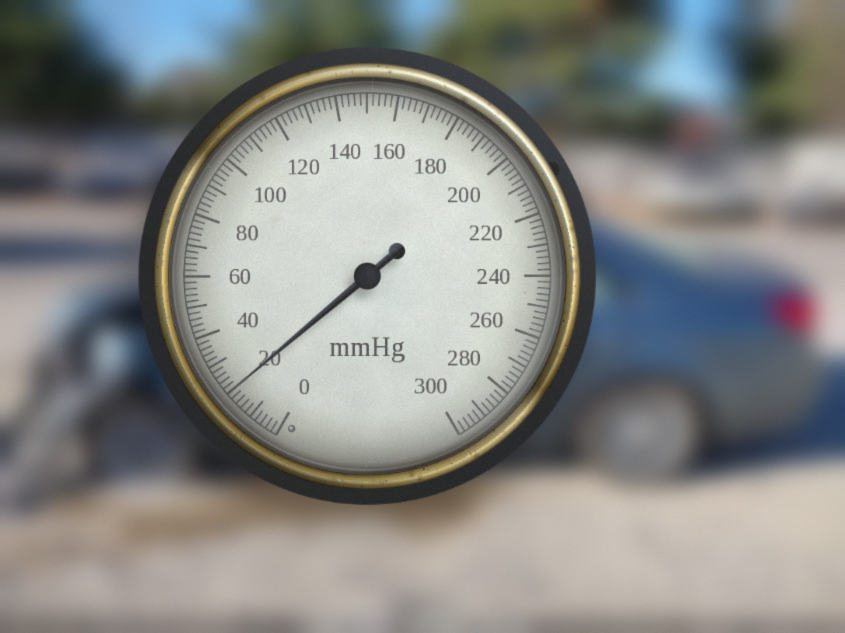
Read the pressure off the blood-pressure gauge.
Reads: 20 mmHg
